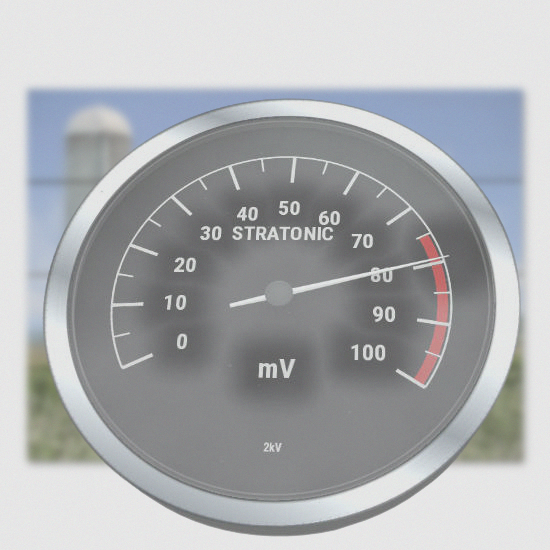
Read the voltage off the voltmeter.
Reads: 80 mV
